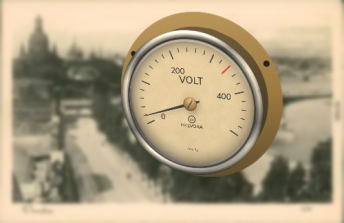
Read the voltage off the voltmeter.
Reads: 20 V
